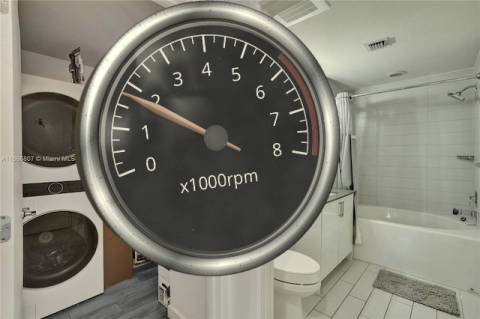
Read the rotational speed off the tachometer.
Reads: 1750 rpm
